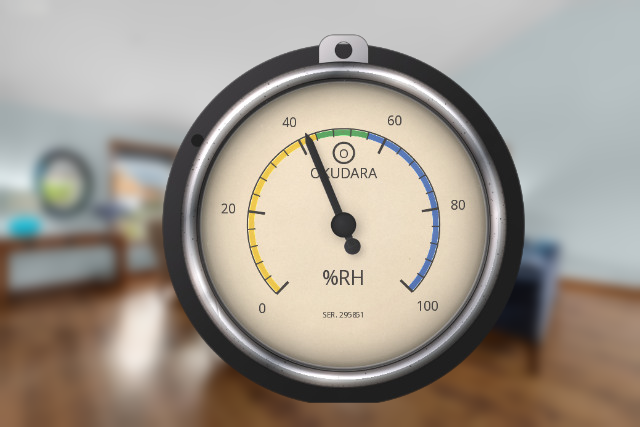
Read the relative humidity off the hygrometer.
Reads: 42 %
